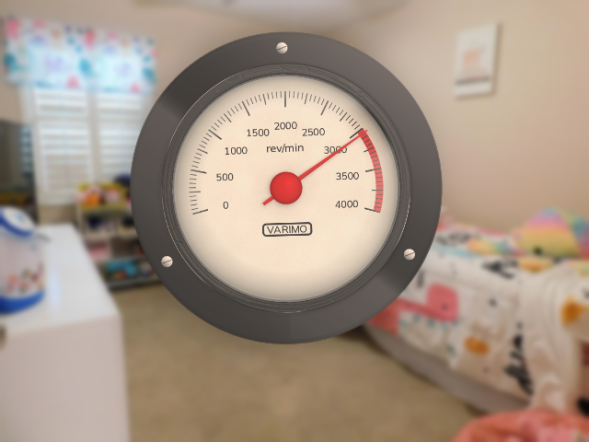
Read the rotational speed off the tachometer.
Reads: 3050 rpm
